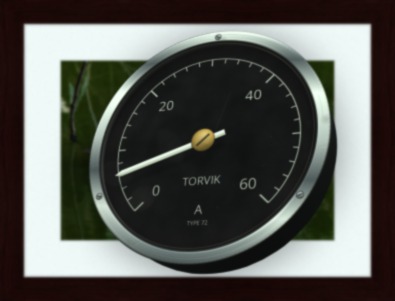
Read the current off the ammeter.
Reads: 6 A
